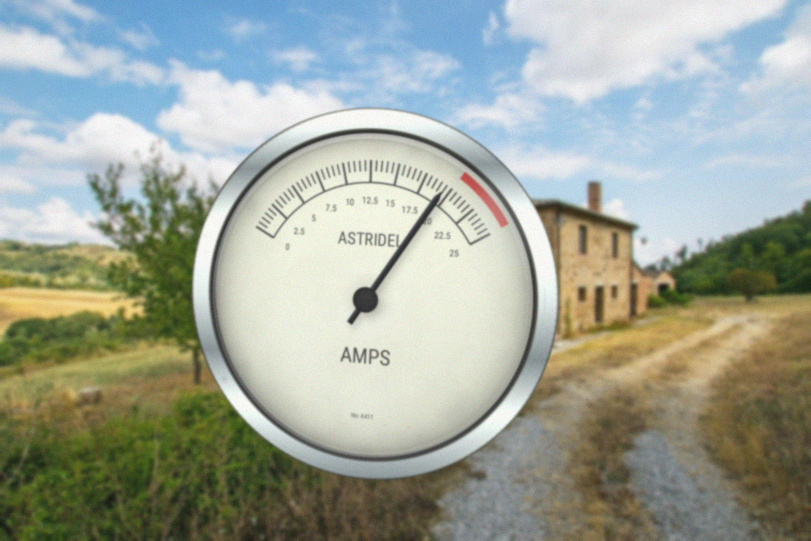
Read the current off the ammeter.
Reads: 19.5 A
